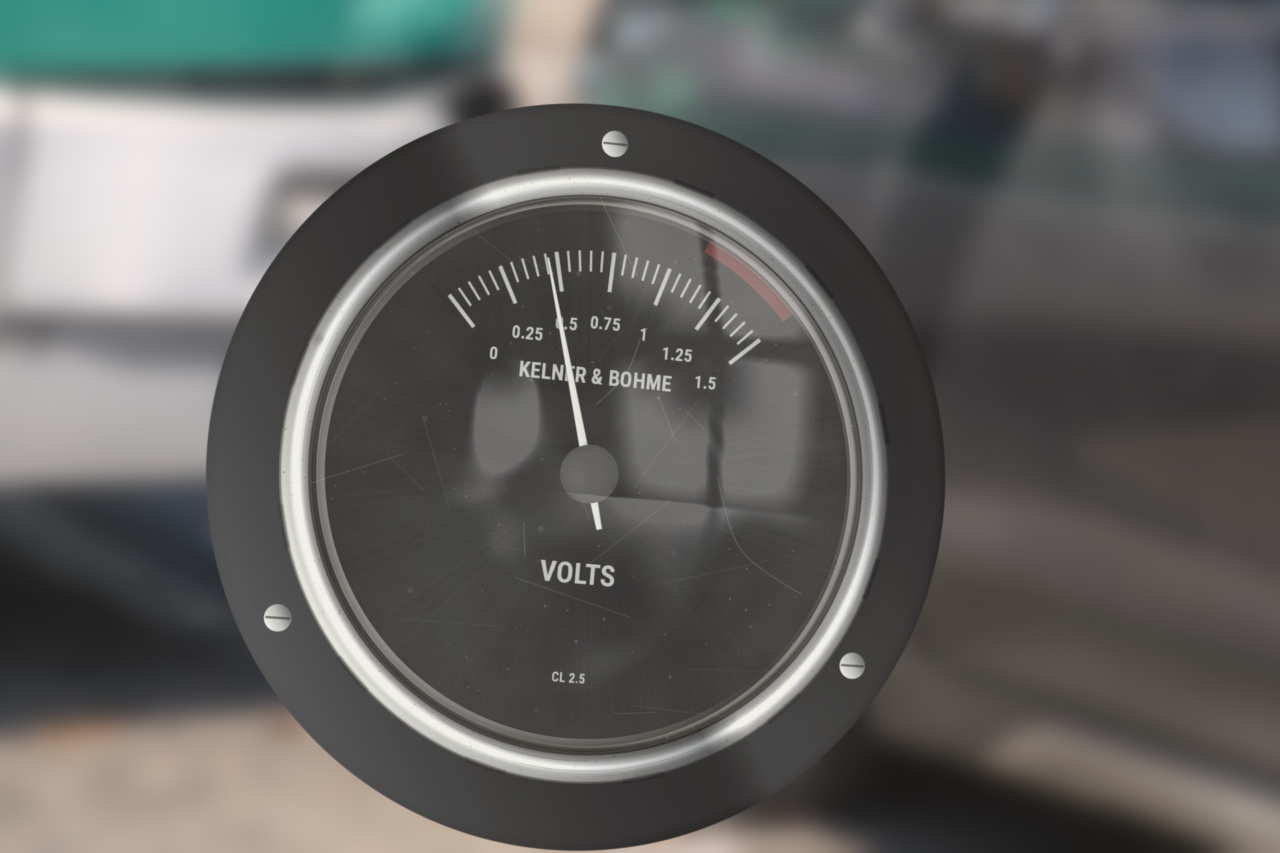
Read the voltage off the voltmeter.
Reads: 0.45 V
